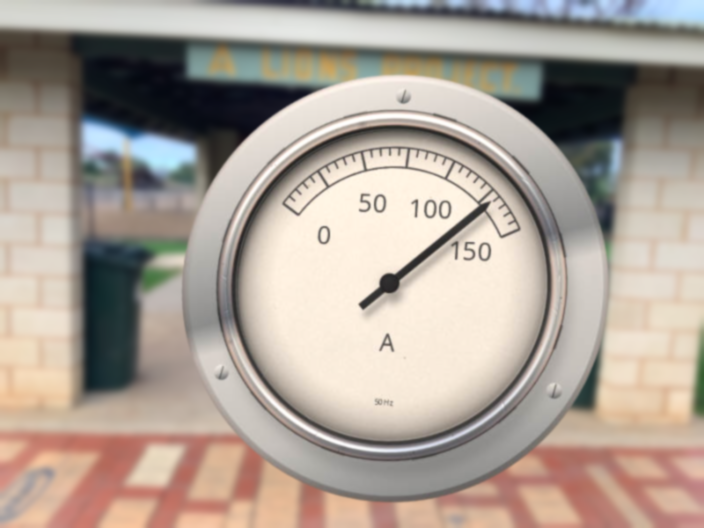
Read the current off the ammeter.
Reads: 130 A
